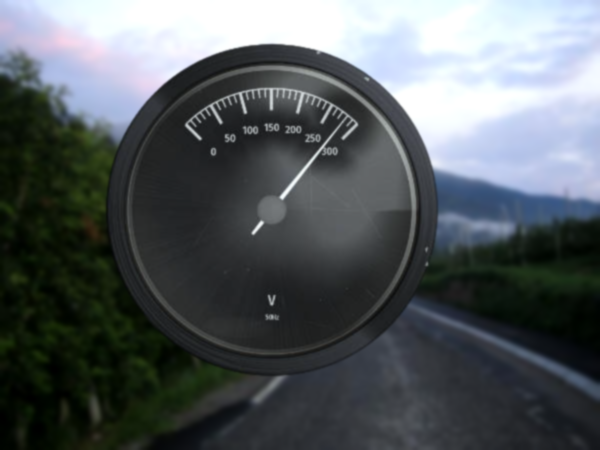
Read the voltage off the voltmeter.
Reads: 280 V
